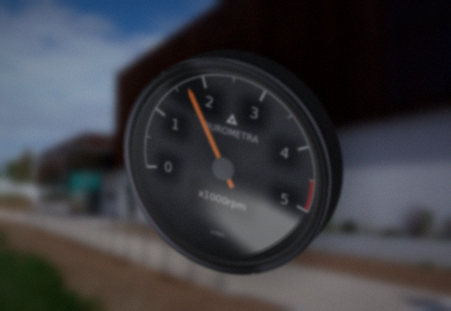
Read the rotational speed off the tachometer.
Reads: 1750 rpm
